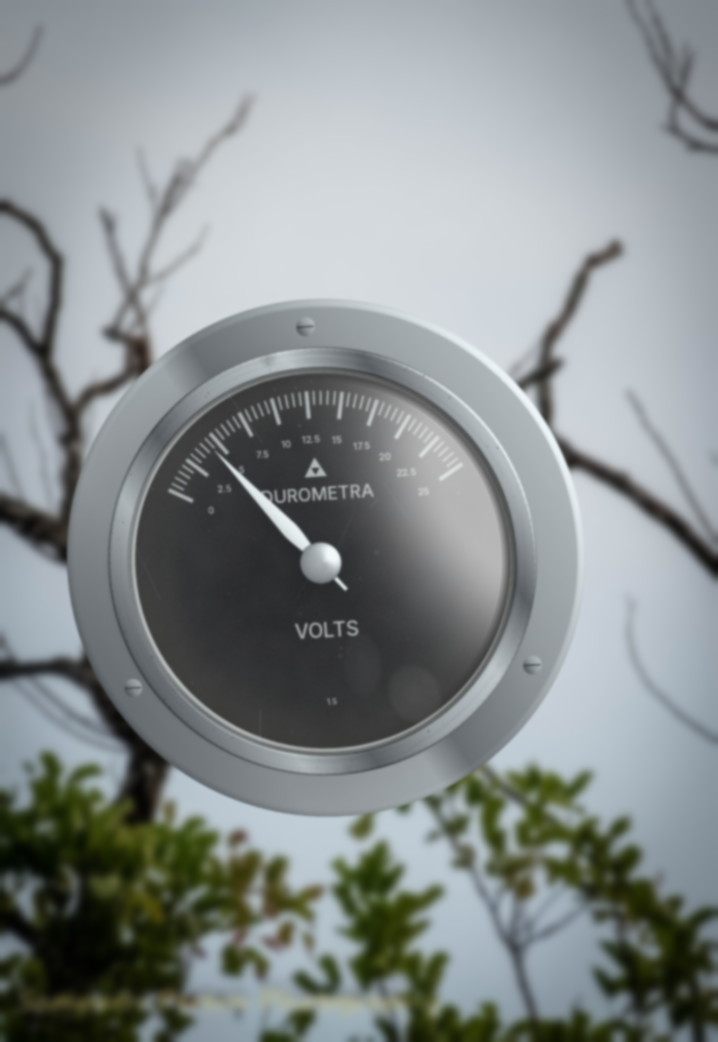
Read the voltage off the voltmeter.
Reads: 4.5 V
